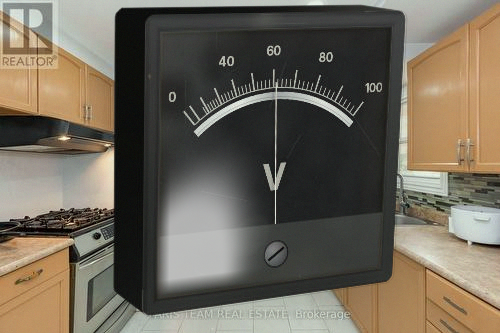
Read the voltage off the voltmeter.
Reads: 60 V
